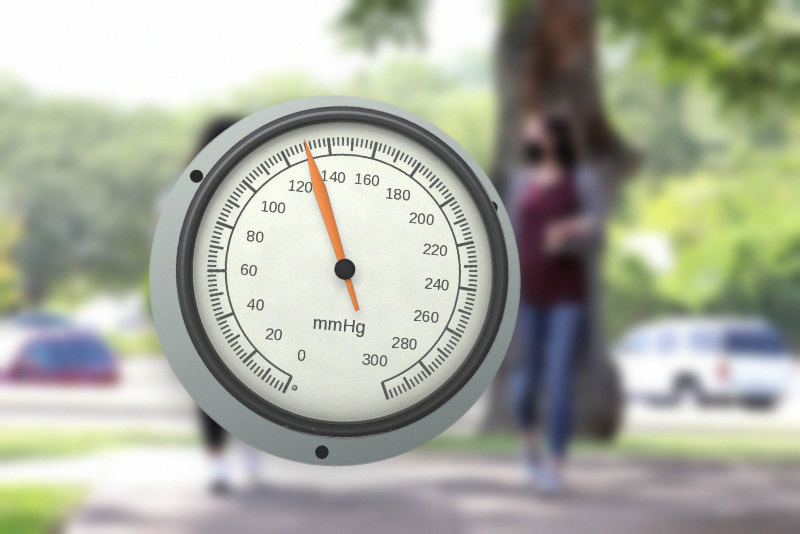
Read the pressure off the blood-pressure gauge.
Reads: 130 mmHg
